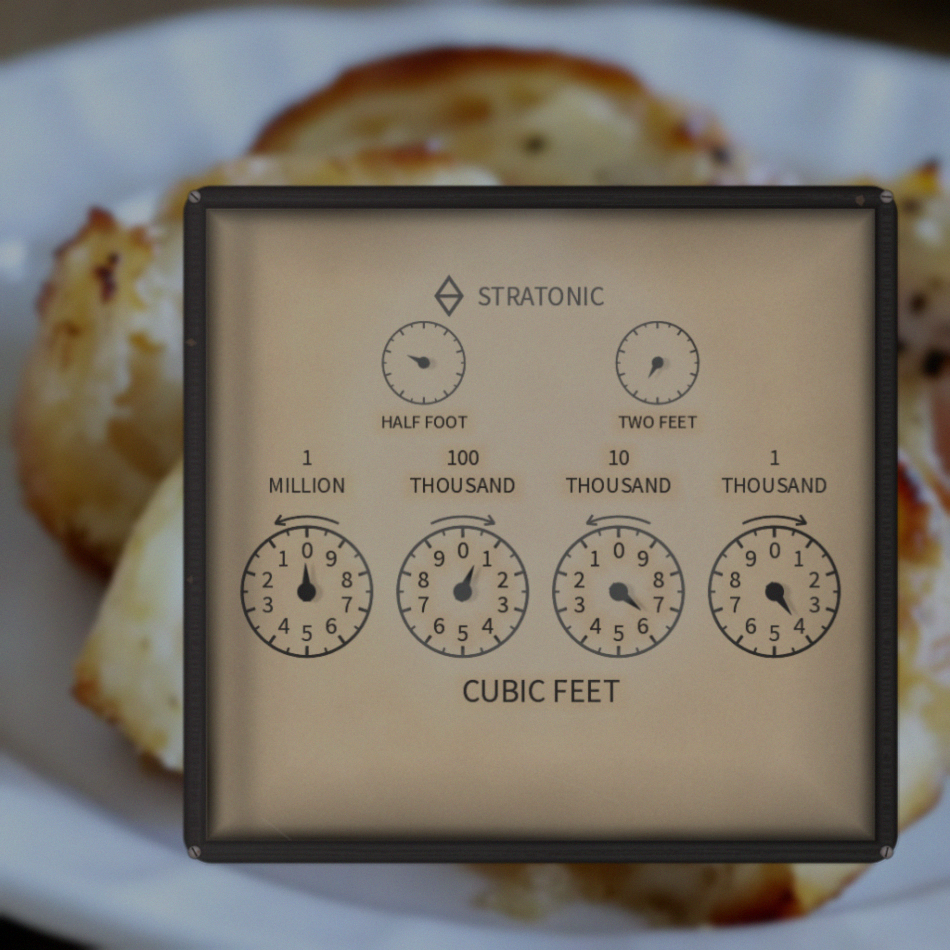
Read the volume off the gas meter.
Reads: 6400 ft³
